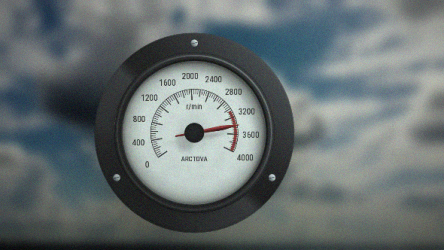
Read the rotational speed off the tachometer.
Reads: 3400 rpm
